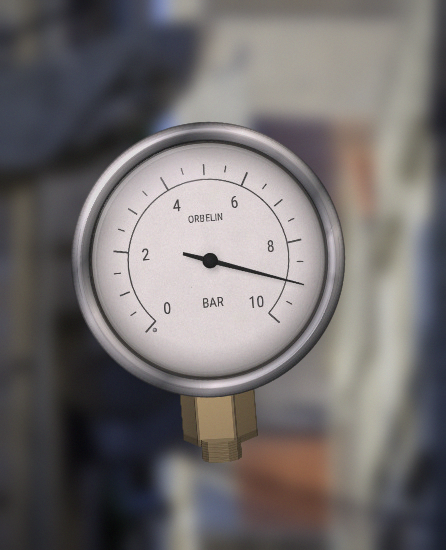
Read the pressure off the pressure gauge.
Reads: 9 bar
